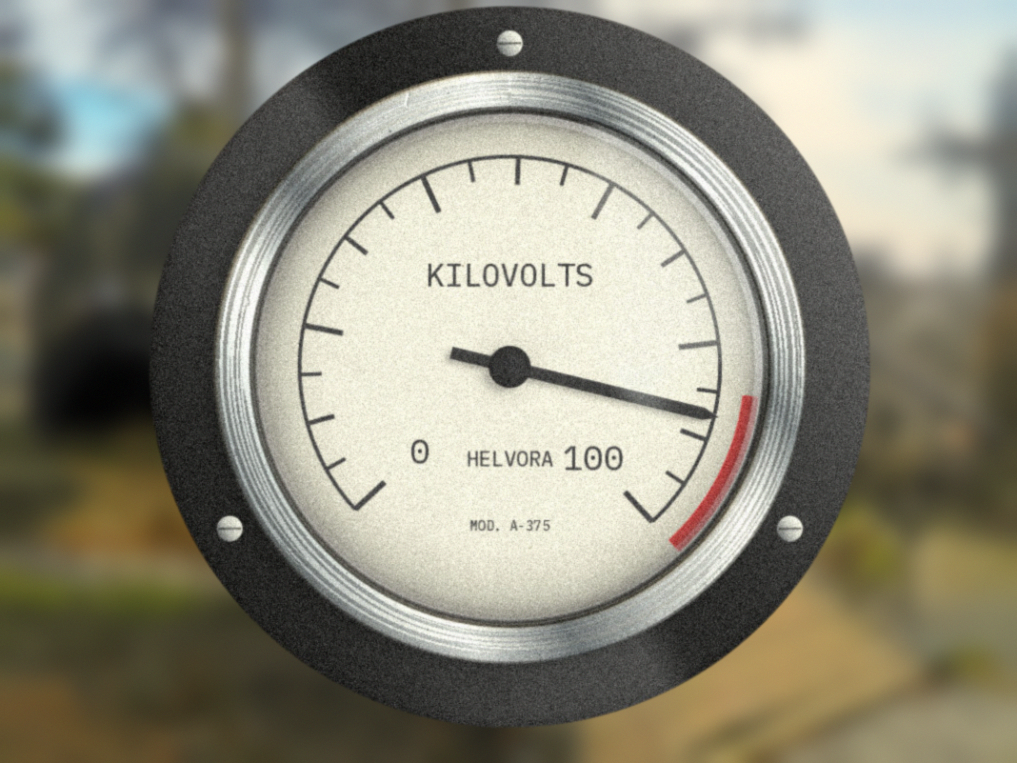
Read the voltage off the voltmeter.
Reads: 87.5 kV
